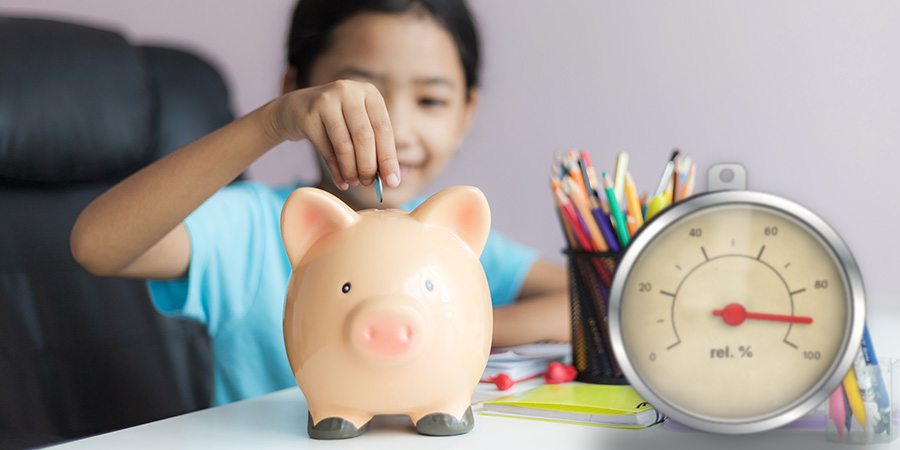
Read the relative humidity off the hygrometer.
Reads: 90 %
